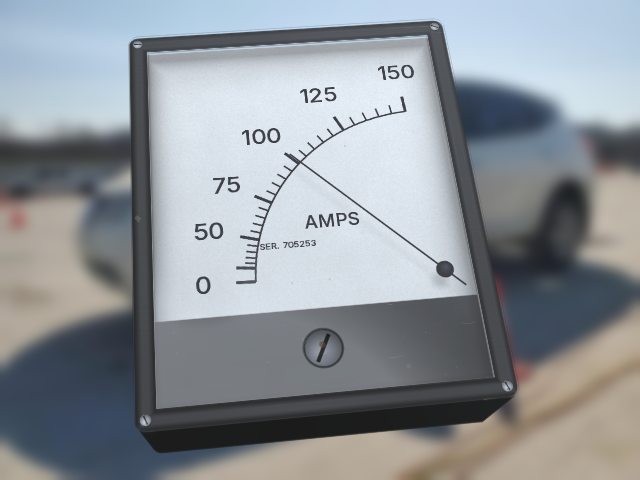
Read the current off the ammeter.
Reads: 100 A
